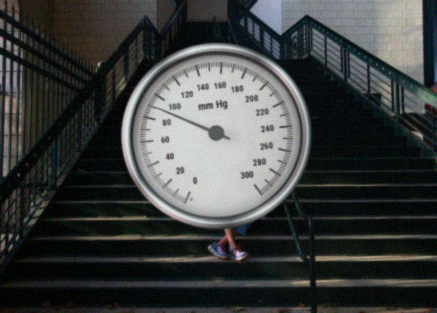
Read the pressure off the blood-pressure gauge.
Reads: 90 mmHg
